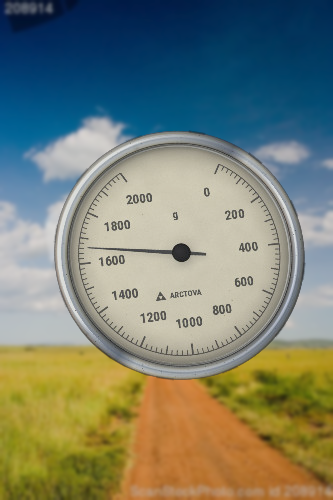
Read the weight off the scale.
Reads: 1660 g
